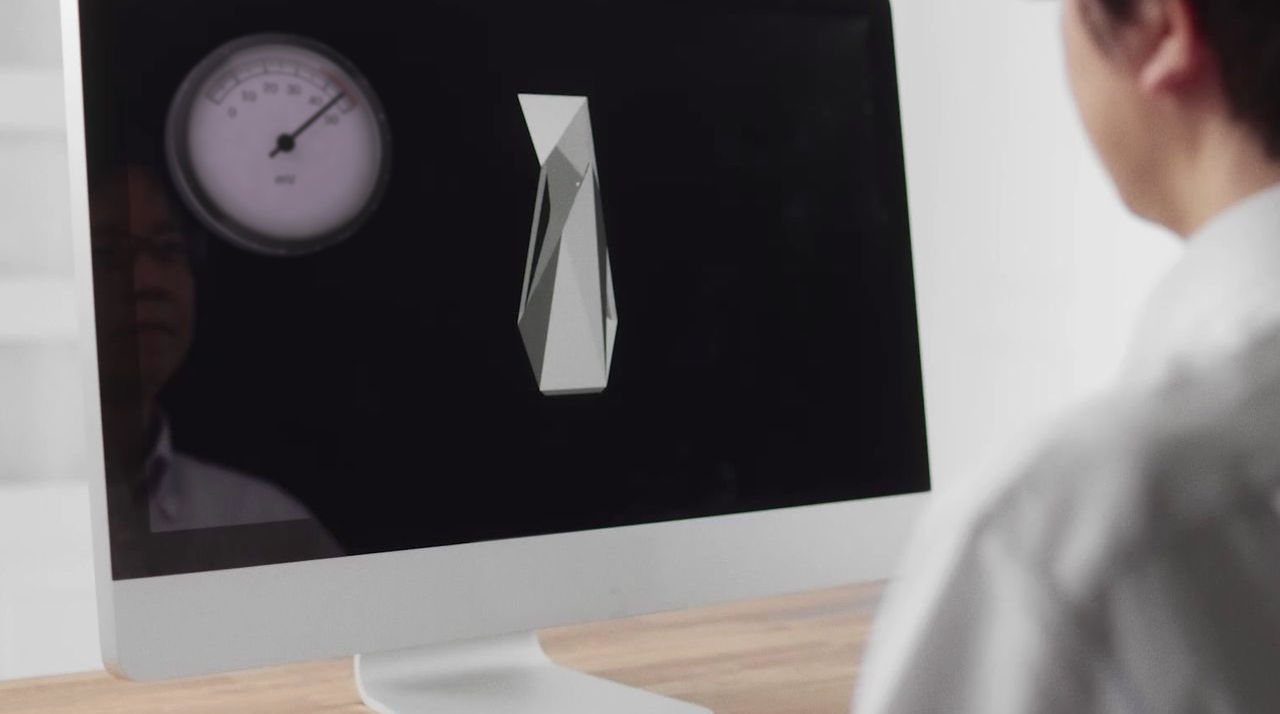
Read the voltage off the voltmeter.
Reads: 45 mV
